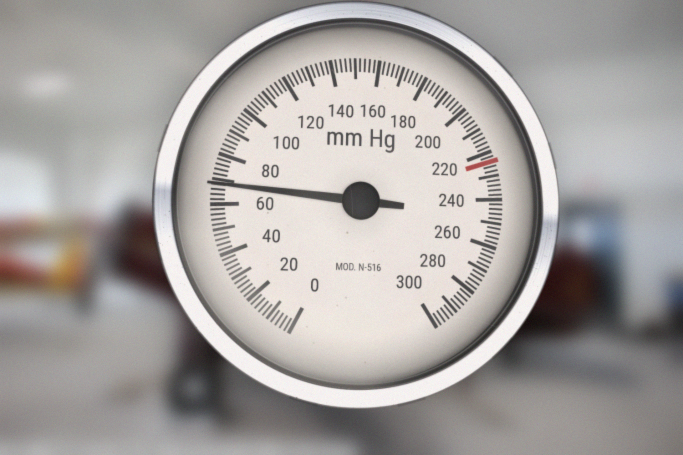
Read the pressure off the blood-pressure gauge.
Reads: 68 mmHg
